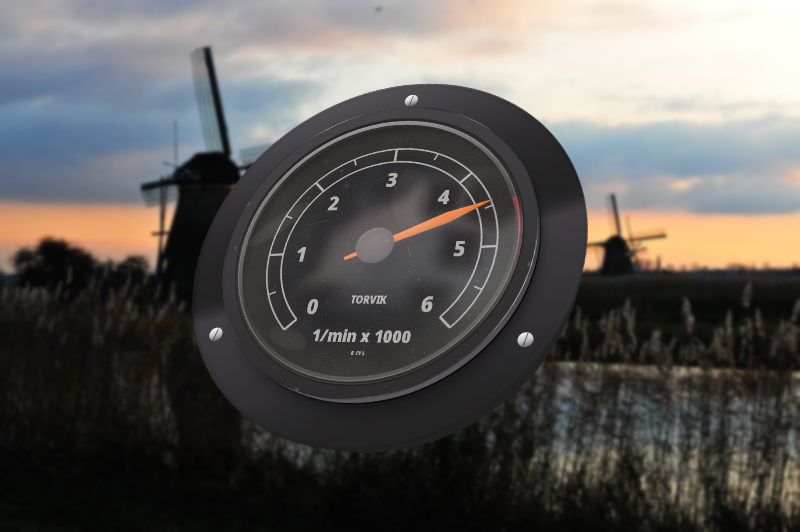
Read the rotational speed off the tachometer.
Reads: 4500 rpm
